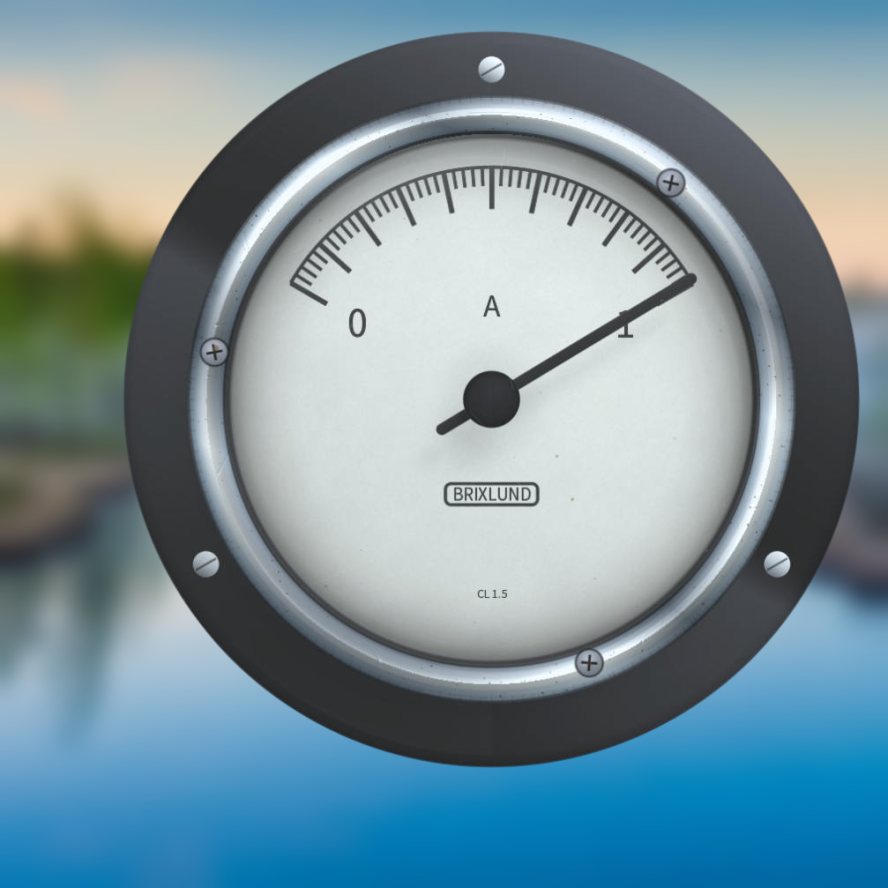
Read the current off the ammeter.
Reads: 0.99 A
